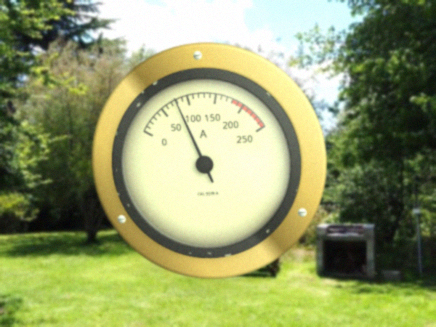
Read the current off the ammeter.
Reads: 80 A
